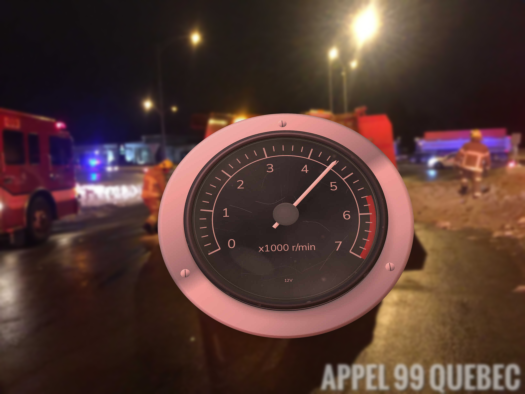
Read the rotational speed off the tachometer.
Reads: 4600 rpm
